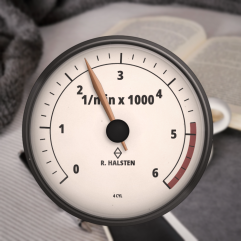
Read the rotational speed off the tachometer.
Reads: 2400 rpm
